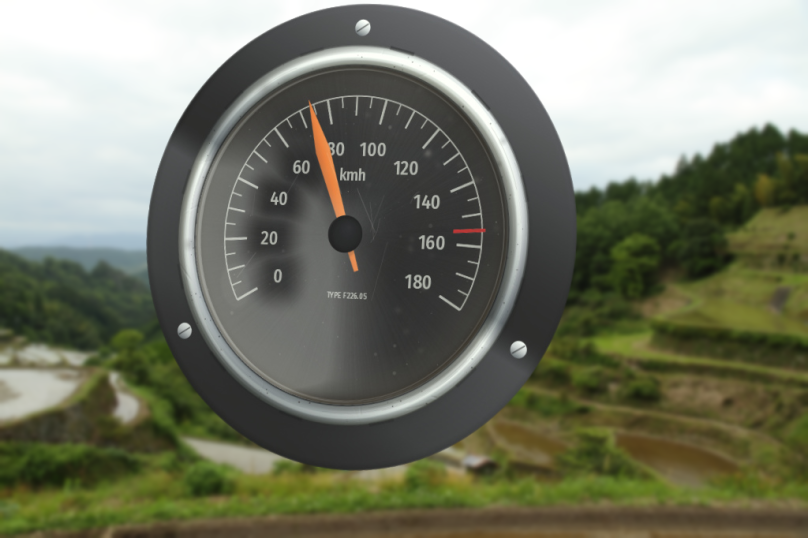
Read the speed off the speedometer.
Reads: 75 km/h
